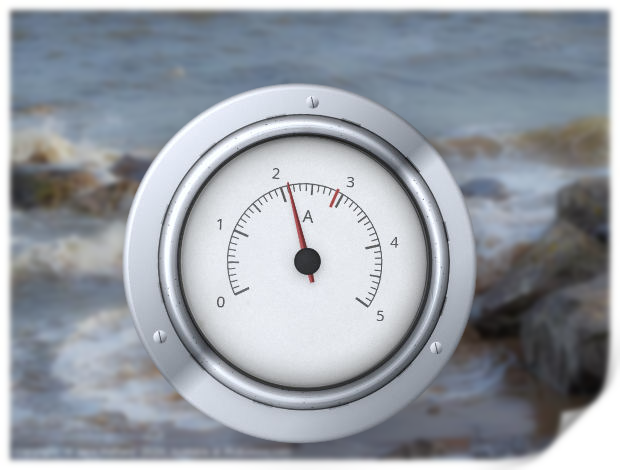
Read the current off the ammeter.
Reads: 2.1 A
